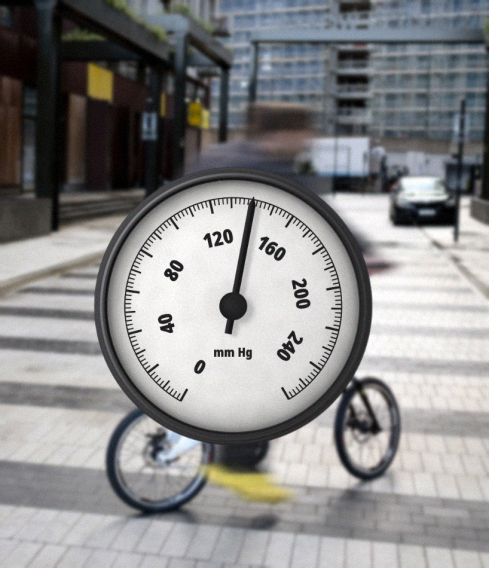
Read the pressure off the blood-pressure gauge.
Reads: 140 mmHg
